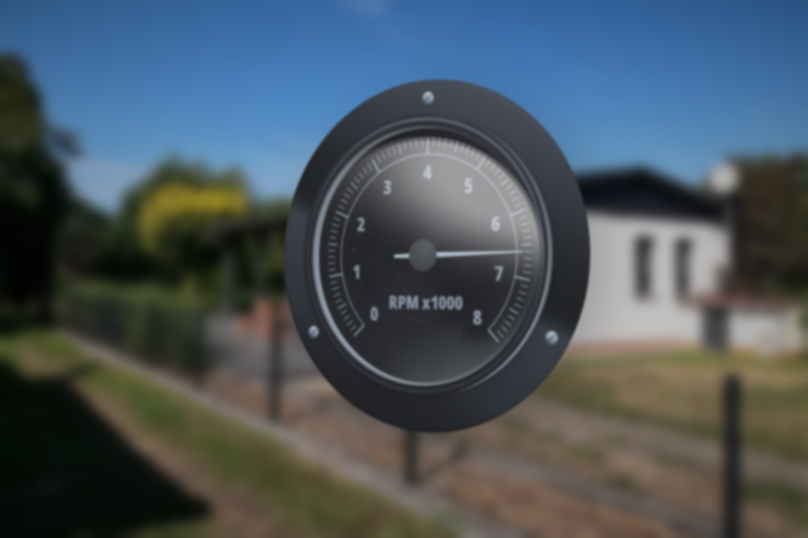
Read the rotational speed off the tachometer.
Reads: 6600 rpm
